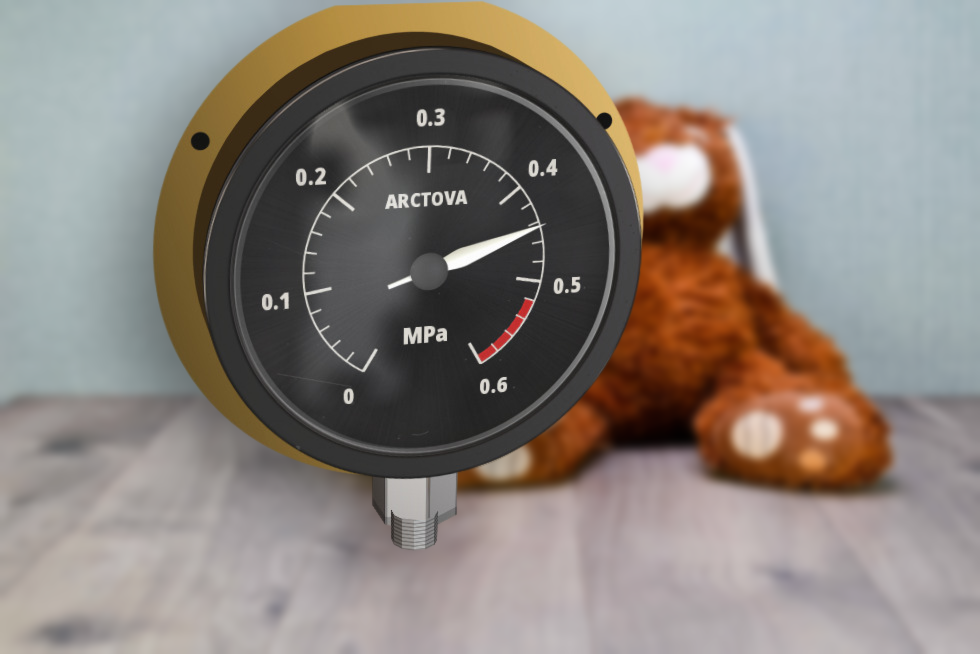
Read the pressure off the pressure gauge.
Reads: 0.44 MPa
